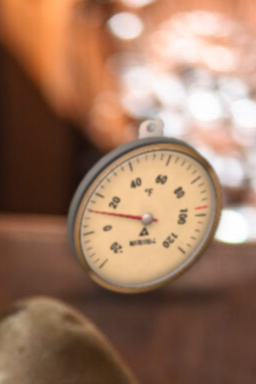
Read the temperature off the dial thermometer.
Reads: 12 °F
